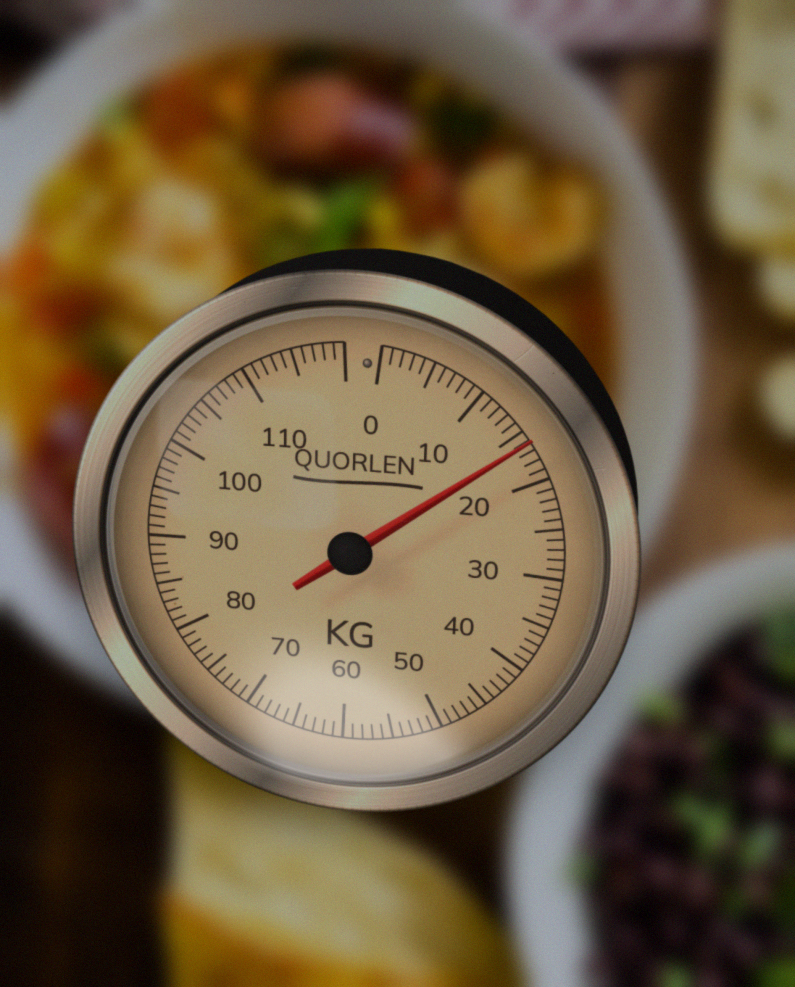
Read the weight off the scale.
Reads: 16 kg
